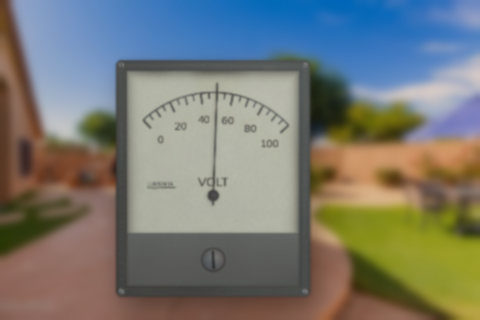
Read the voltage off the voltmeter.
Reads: 50 V
